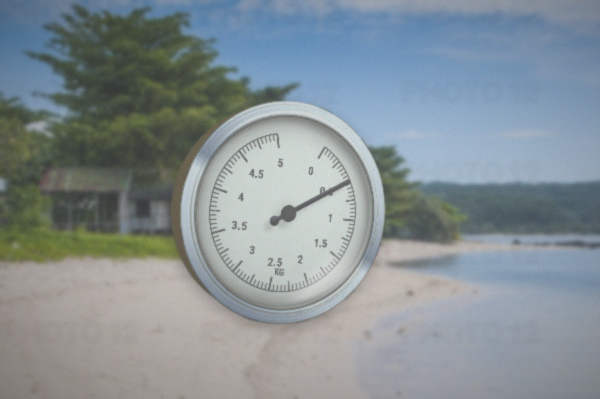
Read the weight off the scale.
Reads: 0.5 kg
